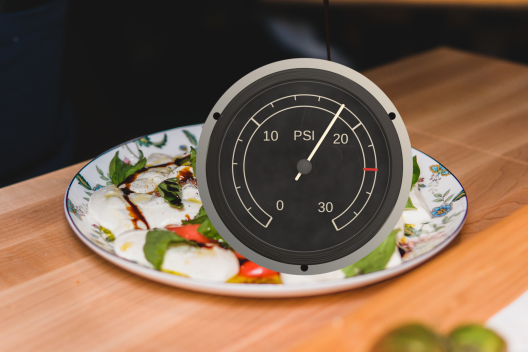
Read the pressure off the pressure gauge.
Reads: 18 psi
